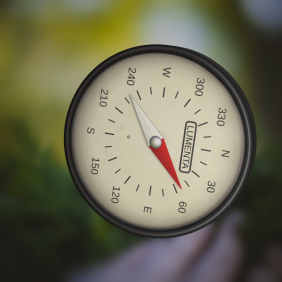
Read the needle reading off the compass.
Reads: 52.5 °
